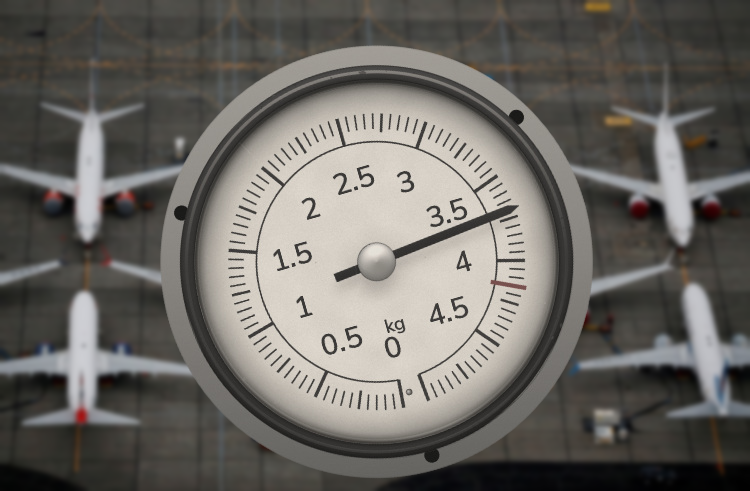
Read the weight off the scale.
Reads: 3.7 kg
